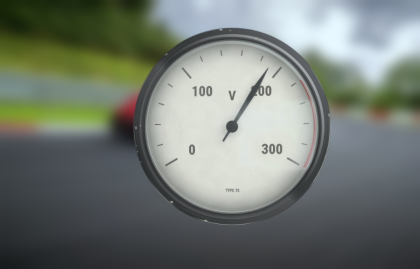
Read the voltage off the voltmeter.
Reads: 190 V
